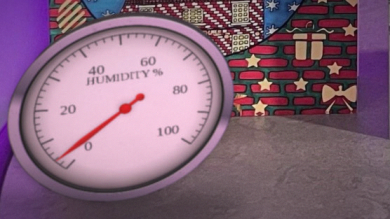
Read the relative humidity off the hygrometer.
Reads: 4 %
